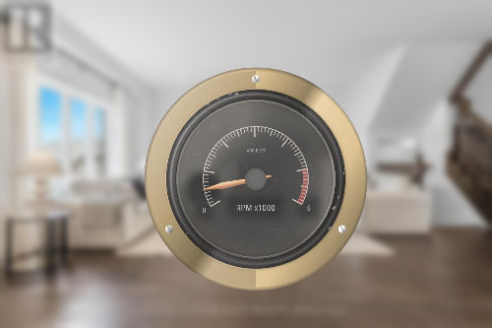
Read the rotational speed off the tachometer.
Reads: 500 rpm
